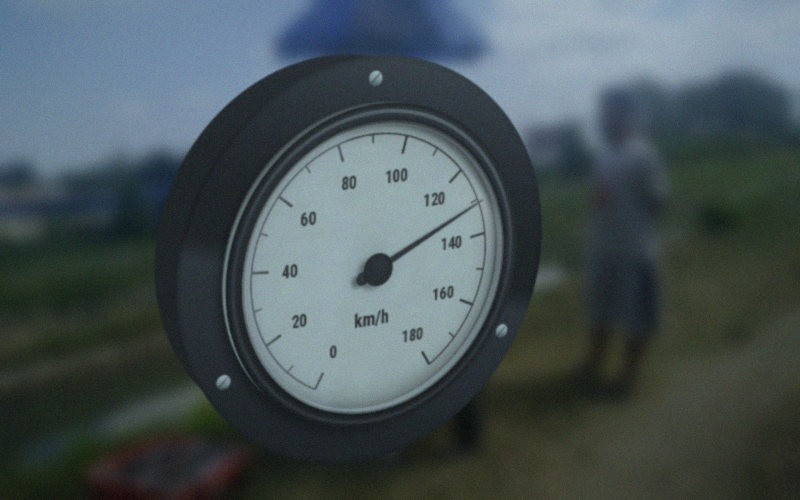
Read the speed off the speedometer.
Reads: 130 km/h
